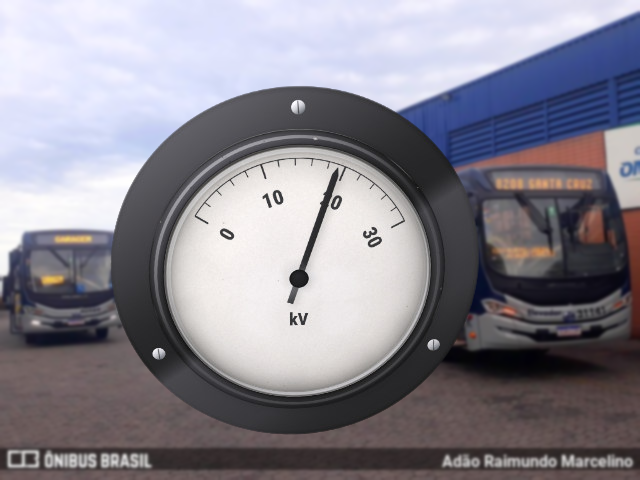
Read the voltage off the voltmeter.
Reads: 19 kV
